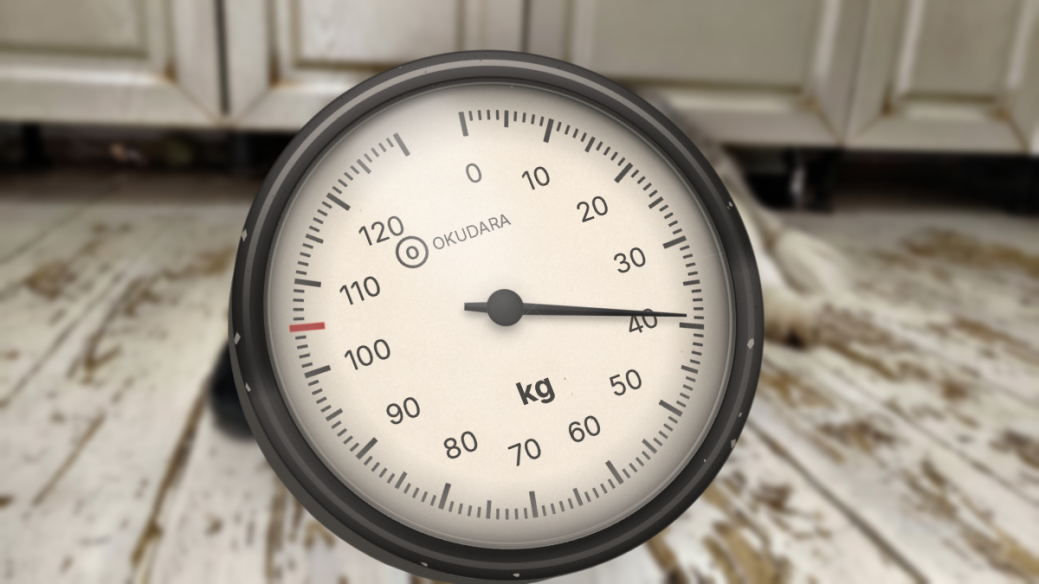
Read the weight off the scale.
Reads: 39 kg
